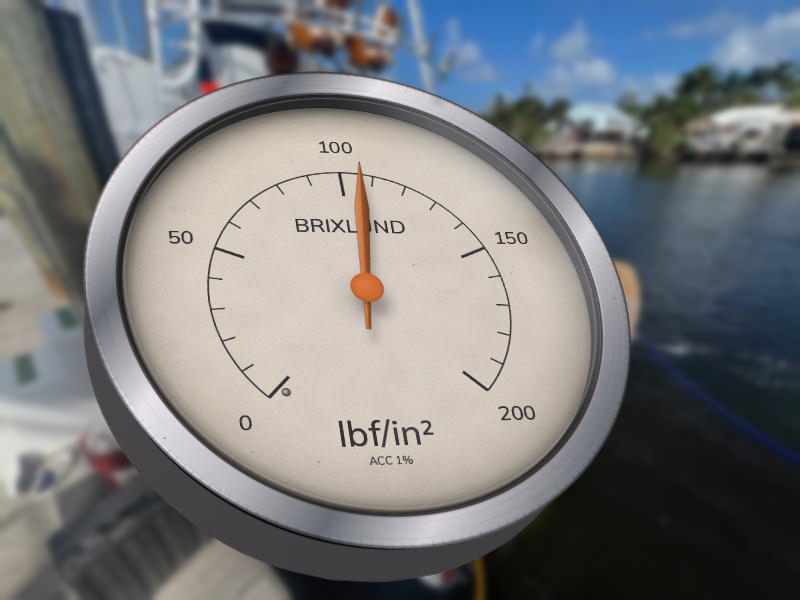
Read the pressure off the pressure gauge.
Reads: 105 psi
